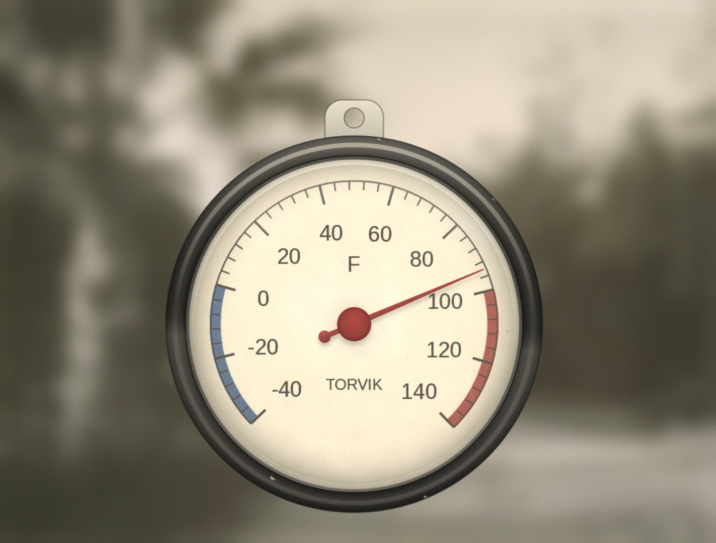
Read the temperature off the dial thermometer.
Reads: 94 °F
